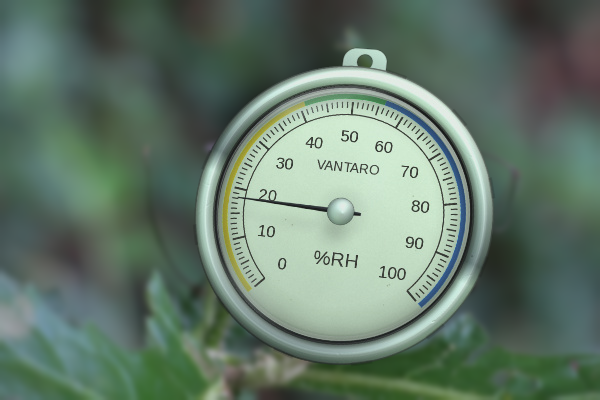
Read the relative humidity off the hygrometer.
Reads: 18 %
